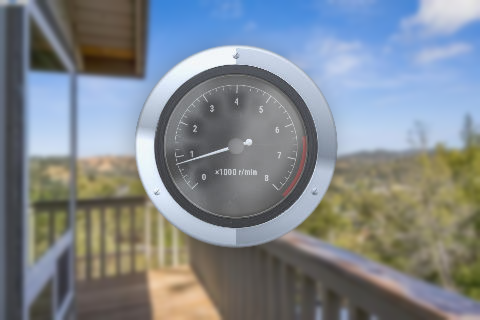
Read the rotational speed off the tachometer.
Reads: 800 rpm
